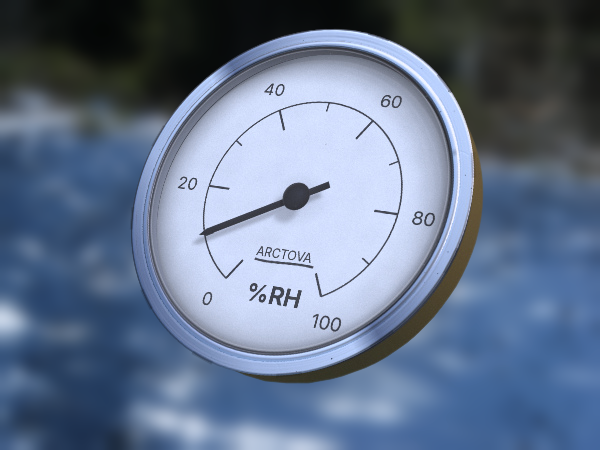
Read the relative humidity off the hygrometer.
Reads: 10 %
